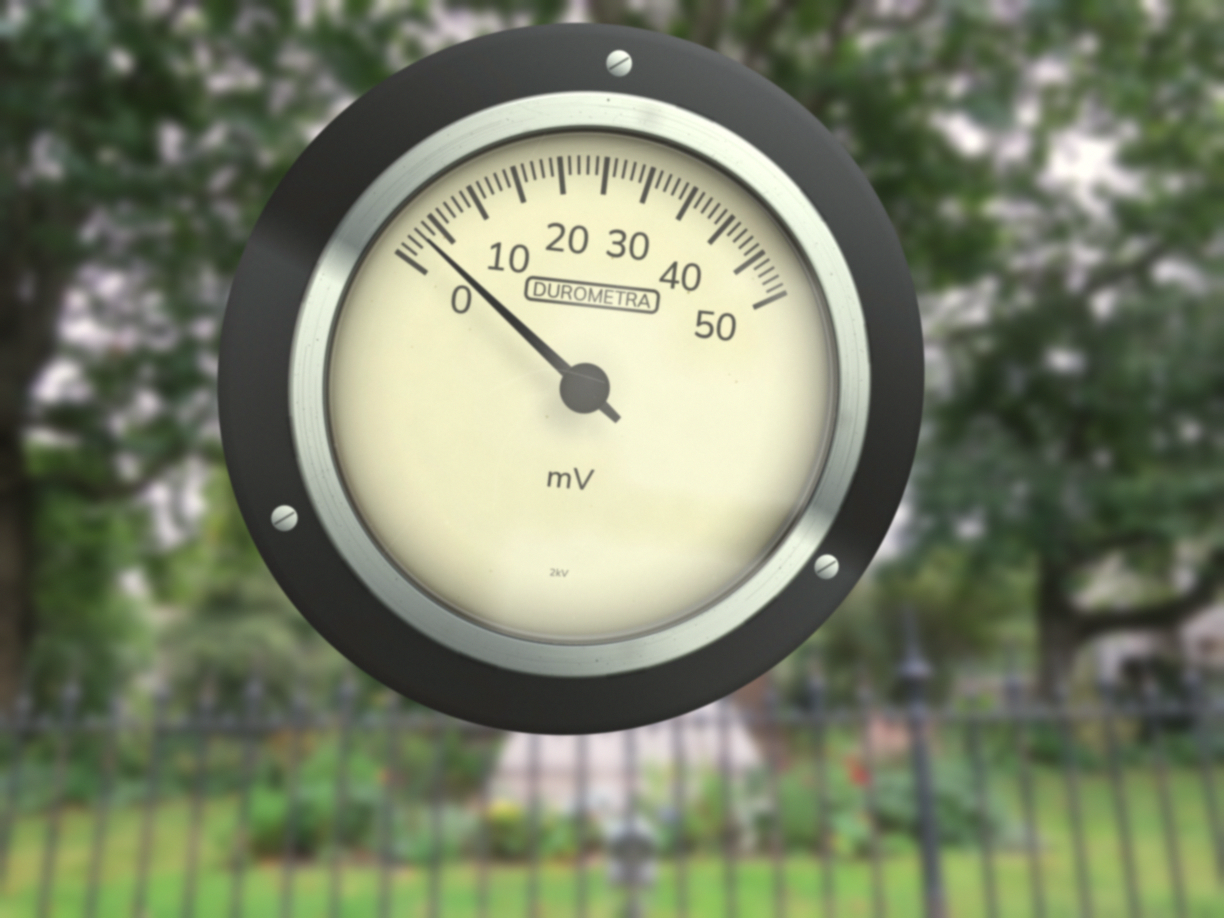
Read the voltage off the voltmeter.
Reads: 3 mV
